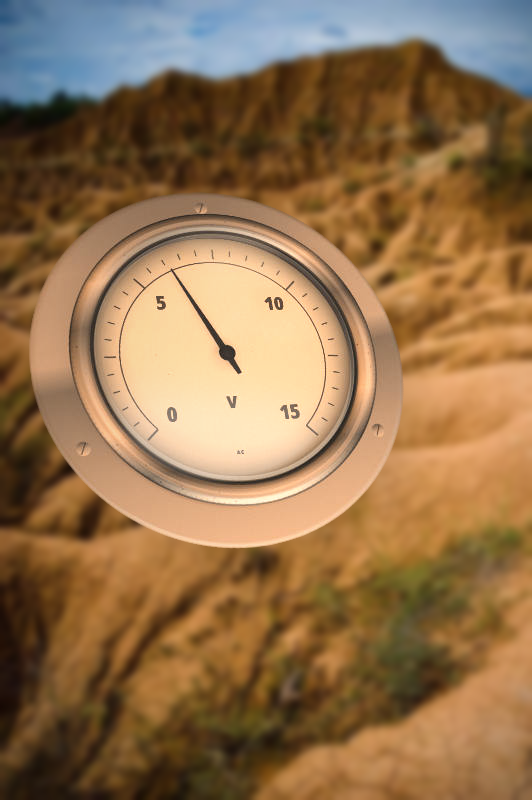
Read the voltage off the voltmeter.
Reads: 6 V
